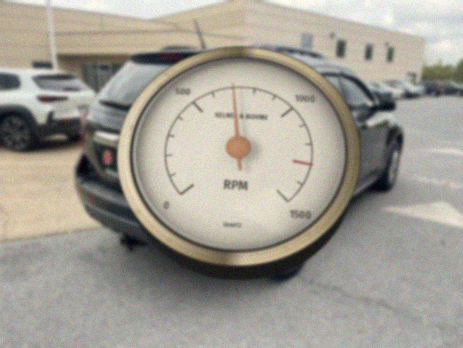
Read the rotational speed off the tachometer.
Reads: 700 rpm
